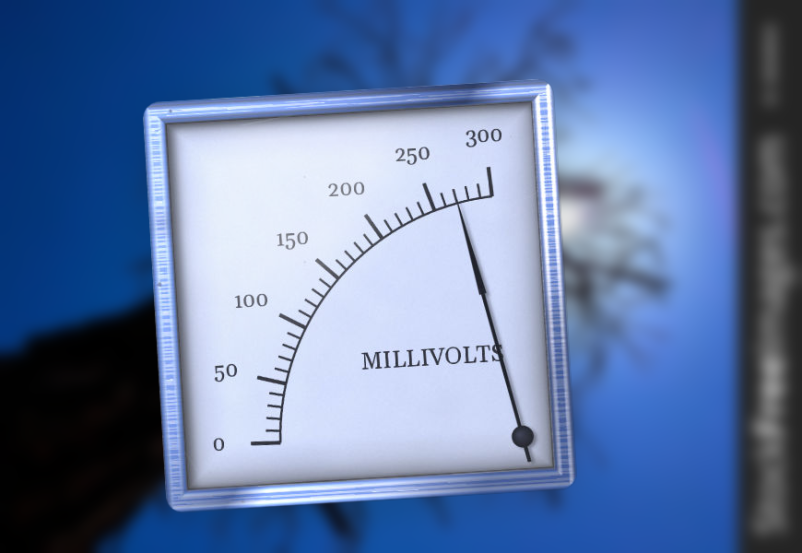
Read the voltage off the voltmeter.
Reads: 270 mV
